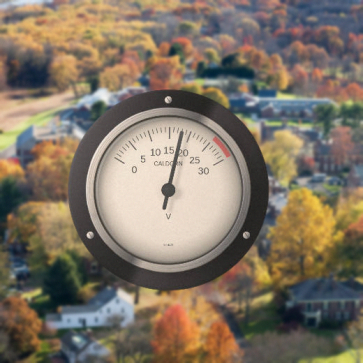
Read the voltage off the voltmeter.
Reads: 18 V
